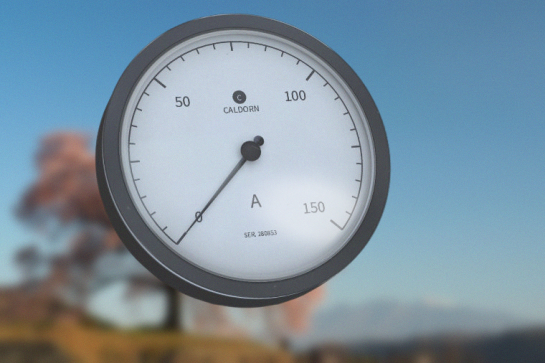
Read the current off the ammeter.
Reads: 0 A
